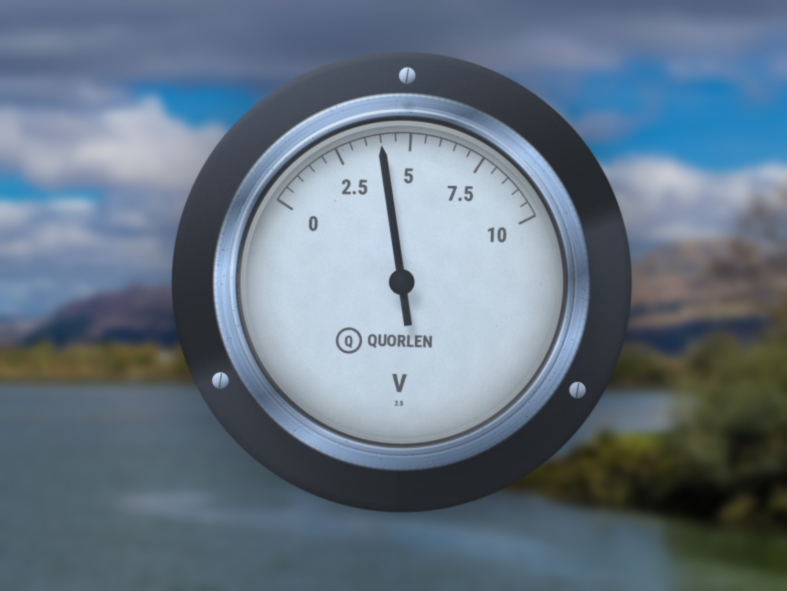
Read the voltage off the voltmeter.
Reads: 4 V
